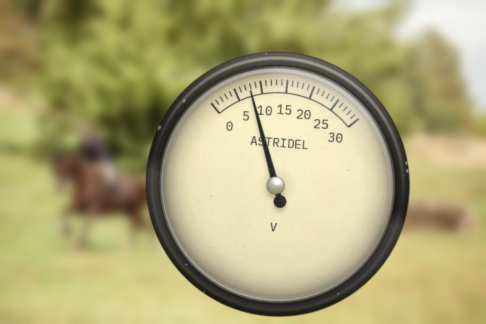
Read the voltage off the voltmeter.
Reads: 8 V
